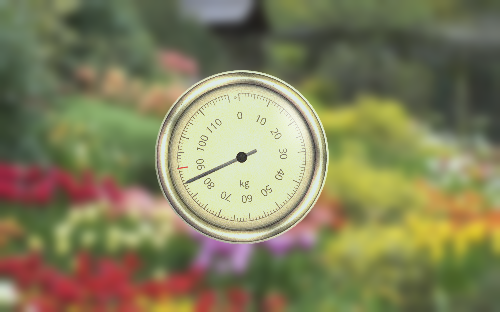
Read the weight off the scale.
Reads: 85 kg
